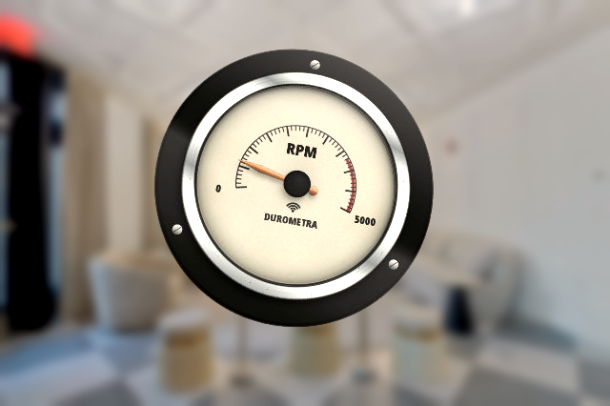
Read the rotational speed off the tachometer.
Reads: 600 rpm
